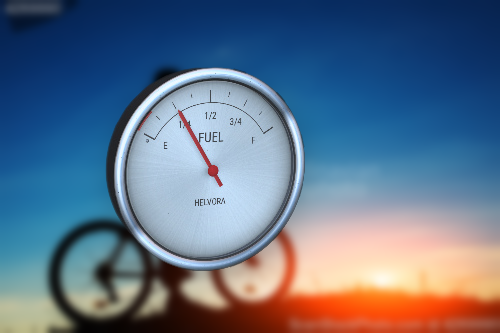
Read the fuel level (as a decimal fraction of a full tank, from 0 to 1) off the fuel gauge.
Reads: 0.25
